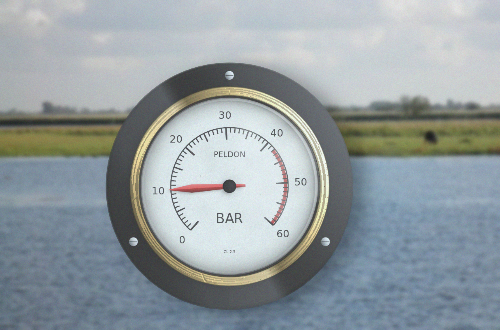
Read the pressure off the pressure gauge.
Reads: 10 bar
